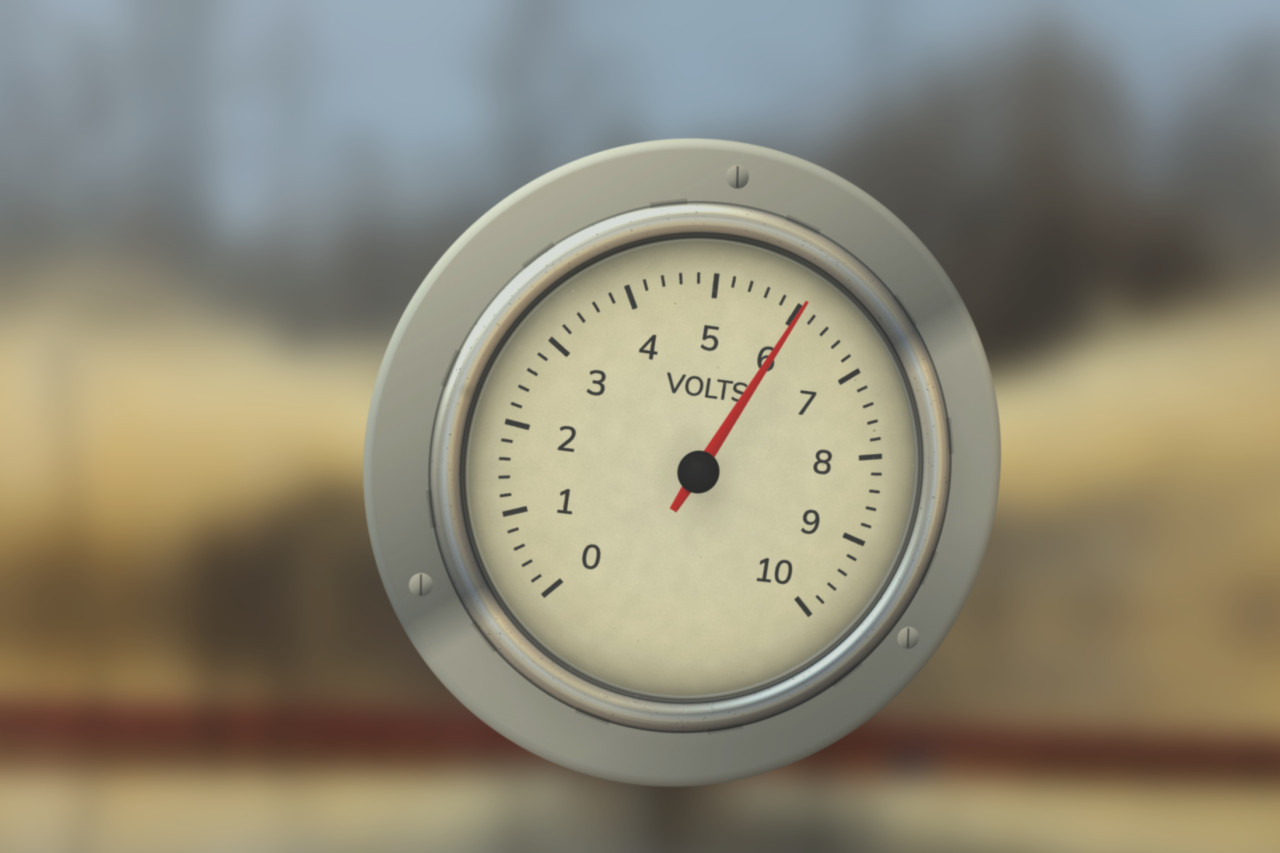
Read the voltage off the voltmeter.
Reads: 6 V
